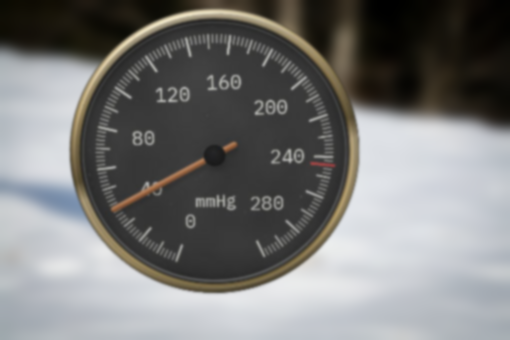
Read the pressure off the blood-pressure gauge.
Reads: 40 mmHg
